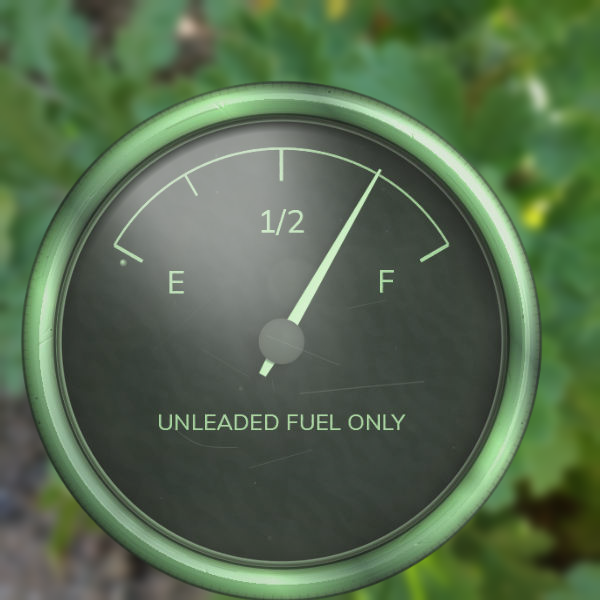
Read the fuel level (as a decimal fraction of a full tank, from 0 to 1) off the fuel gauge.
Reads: 0.75
